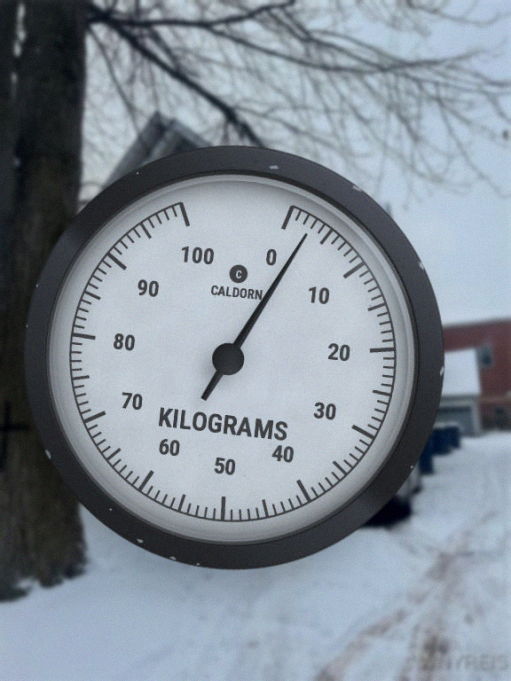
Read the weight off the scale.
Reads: 3 kg
